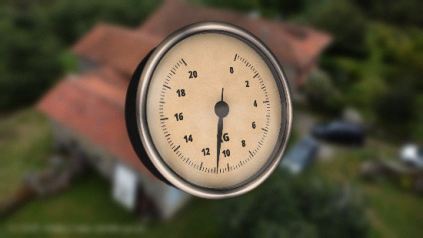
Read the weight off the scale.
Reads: 11 kg
